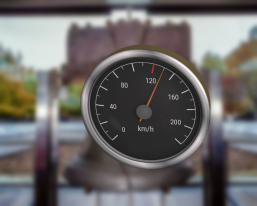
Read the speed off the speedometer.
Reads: 130 km/h
